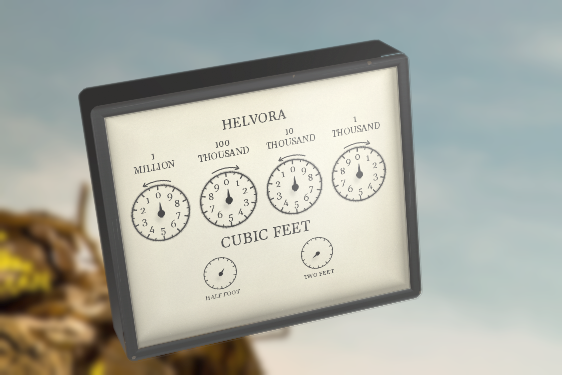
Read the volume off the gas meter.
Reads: 0 ft³
